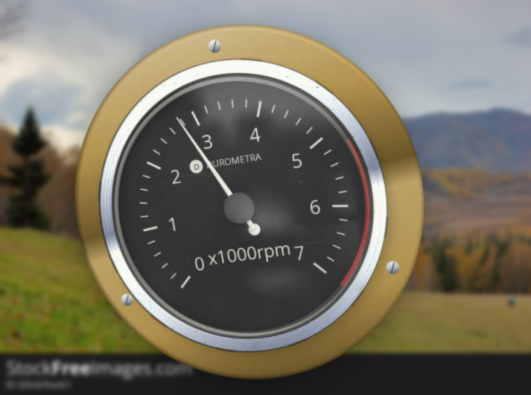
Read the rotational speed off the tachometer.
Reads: 2800 rpm
